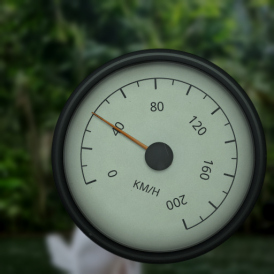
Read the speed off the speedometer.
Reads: 40 km/h
